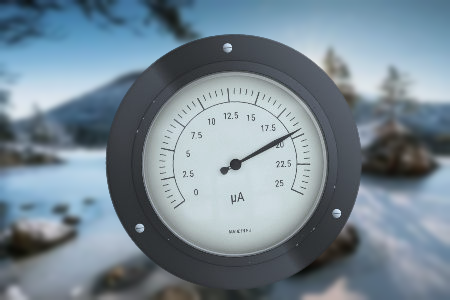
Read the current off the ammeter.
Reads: 19.5 µA
